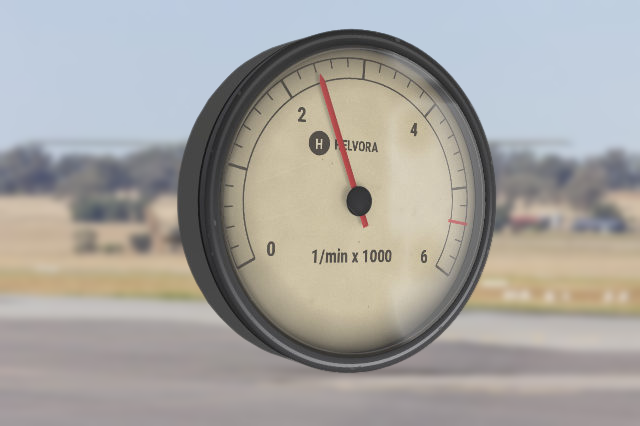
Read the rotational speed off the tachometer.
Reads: 2400 rpm
